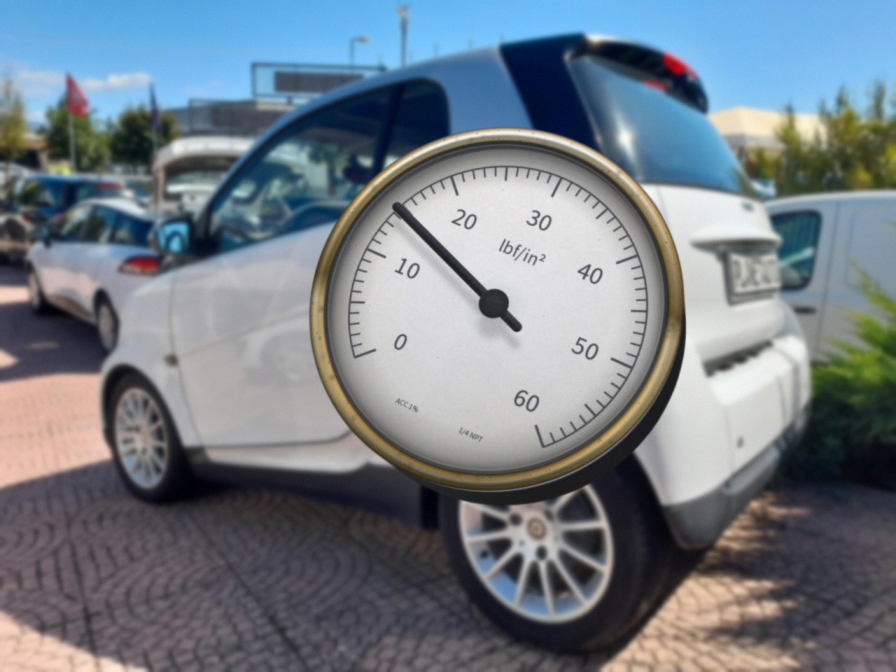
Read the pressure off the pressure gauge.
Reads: 14.5 psi
